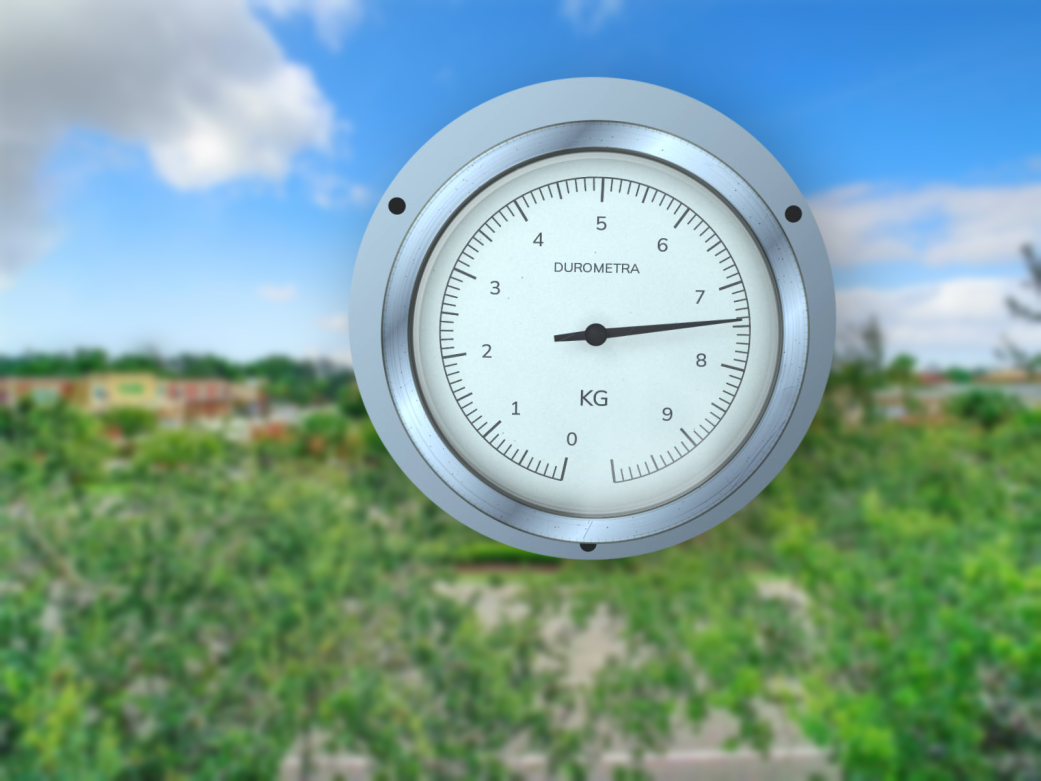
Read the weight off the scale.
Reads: 7.4 kg
